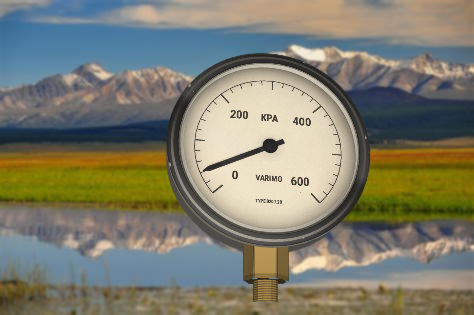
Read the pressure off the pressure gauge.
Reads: 40 kPa
